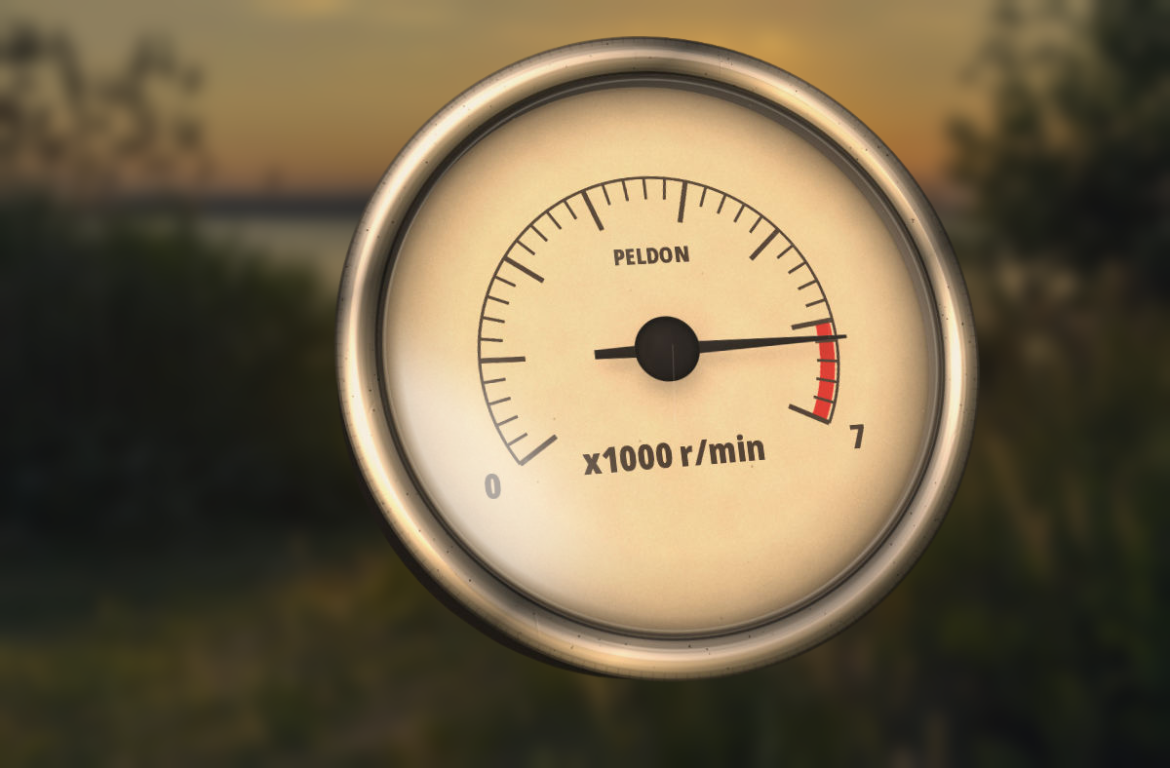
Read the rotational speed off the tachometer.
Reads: 6200 rpm
